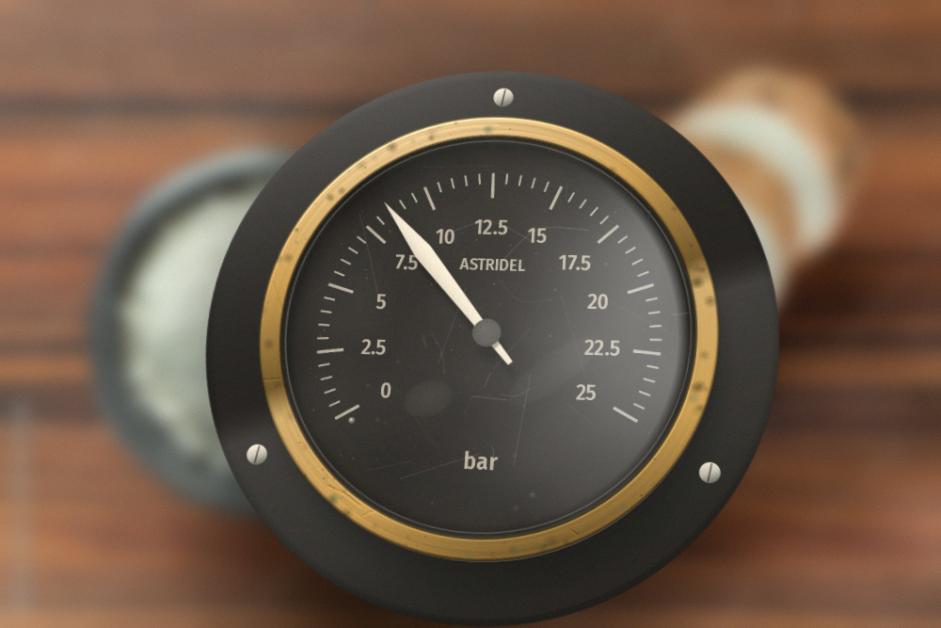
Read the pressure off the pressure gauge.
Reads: 8.5 bar
